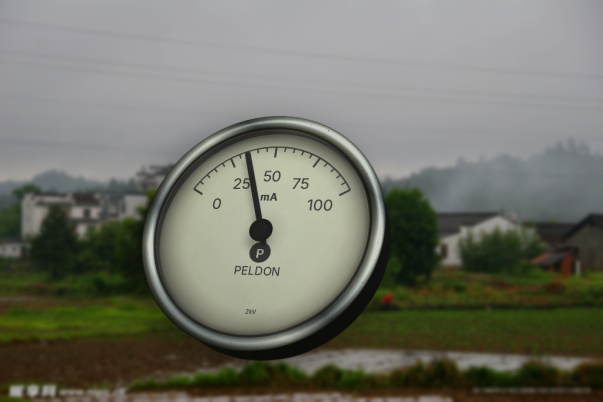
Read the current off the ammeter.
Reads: 35 mA
